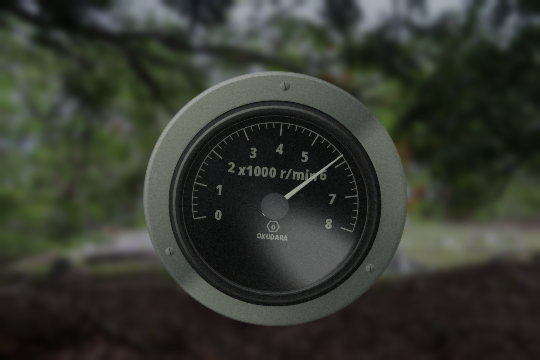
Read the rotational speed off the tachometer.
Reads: 5800 rpm
